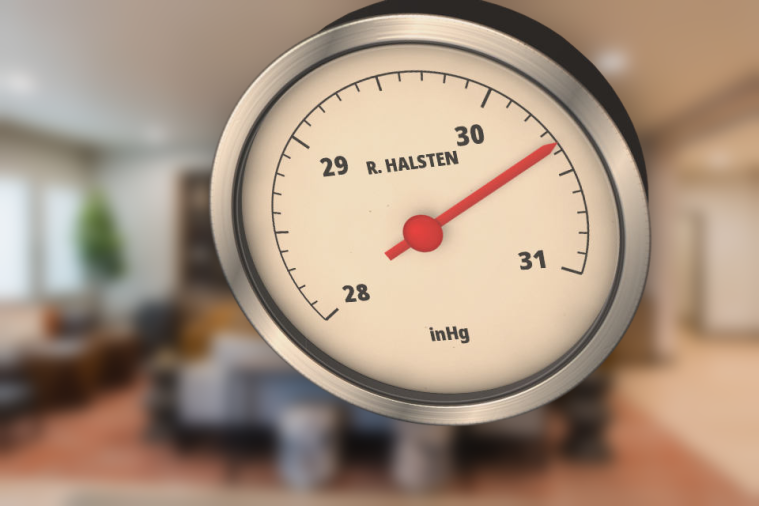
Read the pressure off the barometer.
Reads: 30.35 inHg
